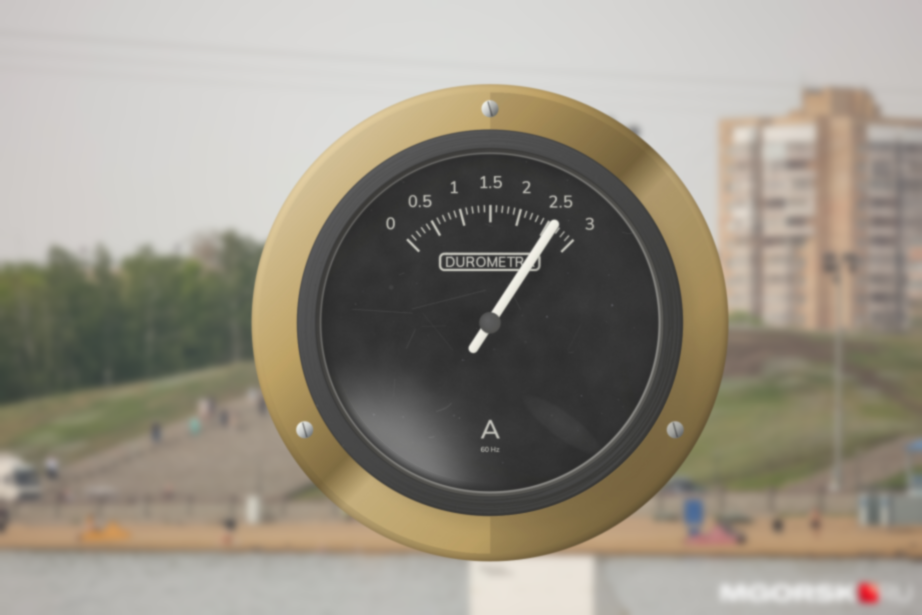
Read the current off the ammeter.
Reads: 2.6 A
